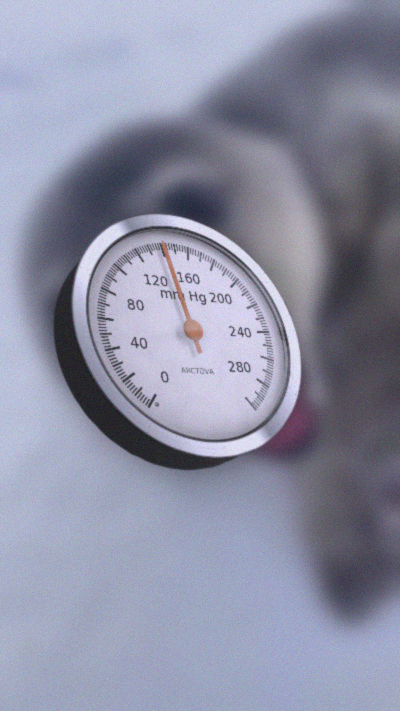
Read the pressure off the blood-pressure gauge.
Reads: 140 mmHg
